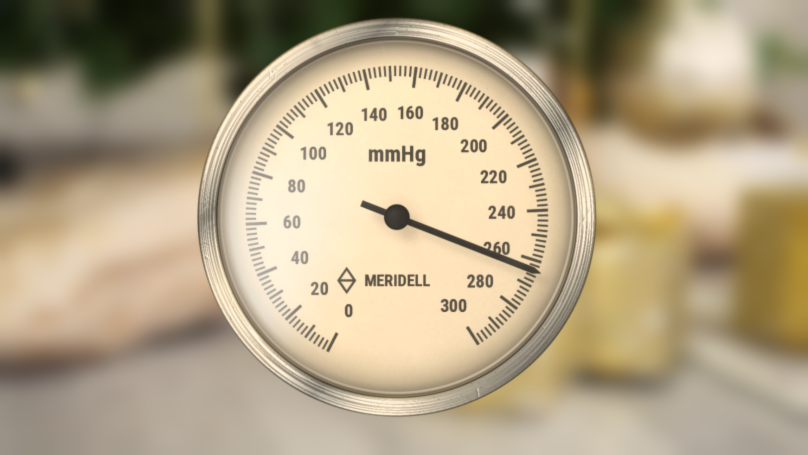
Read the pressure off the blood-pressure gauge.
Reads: 264 mmHg
